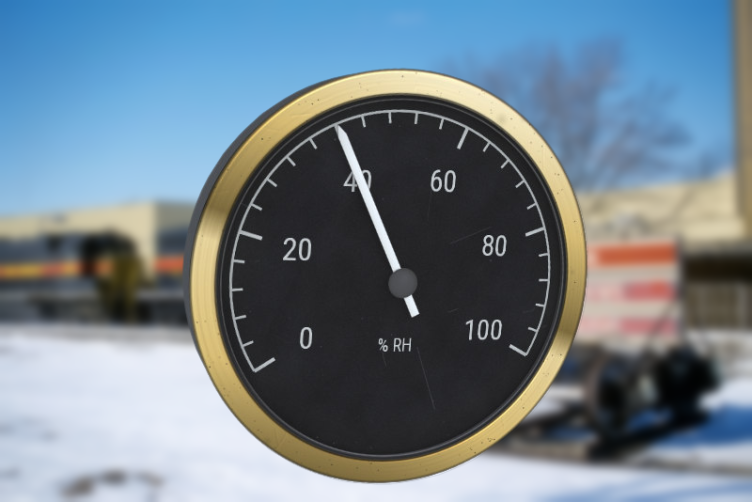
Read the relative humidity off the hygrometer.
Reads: 40 %
